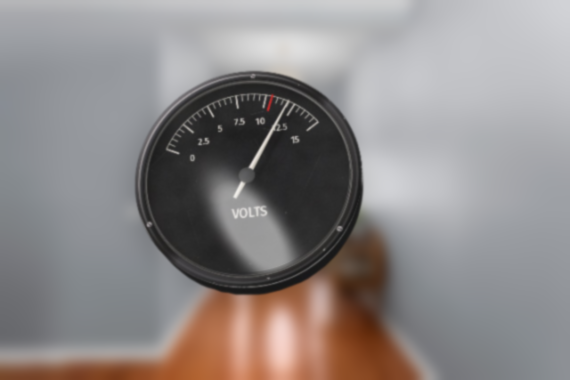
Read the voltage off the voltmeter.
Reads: 12 V
